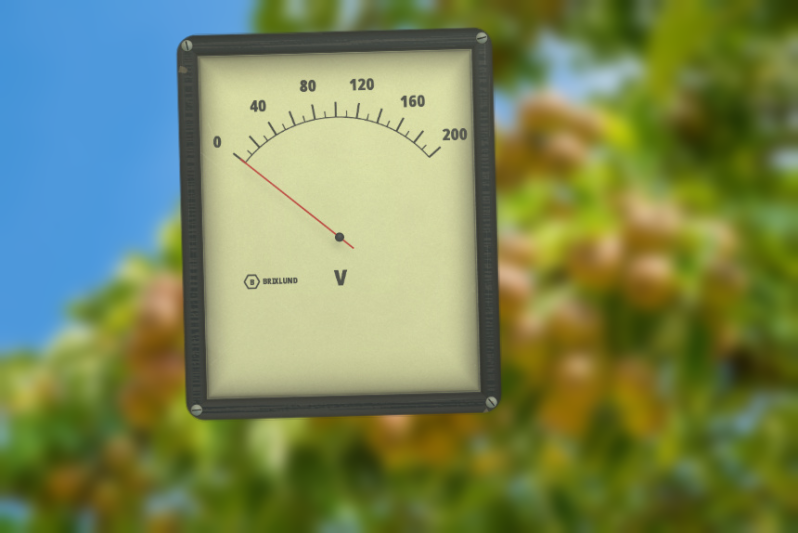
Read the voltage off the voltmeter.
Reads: 0 V
